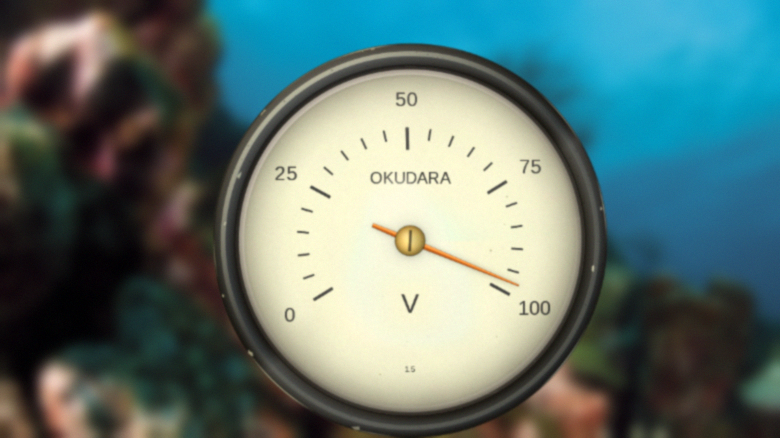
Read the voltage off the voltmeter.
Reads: 97.5 V
